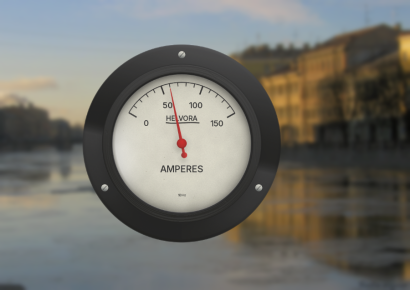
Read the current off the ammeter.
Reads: 60 A
